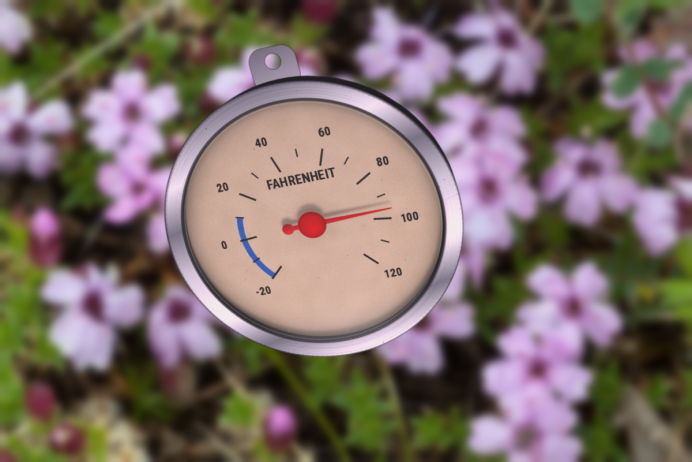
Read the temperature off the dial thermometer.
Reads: 95 °F
